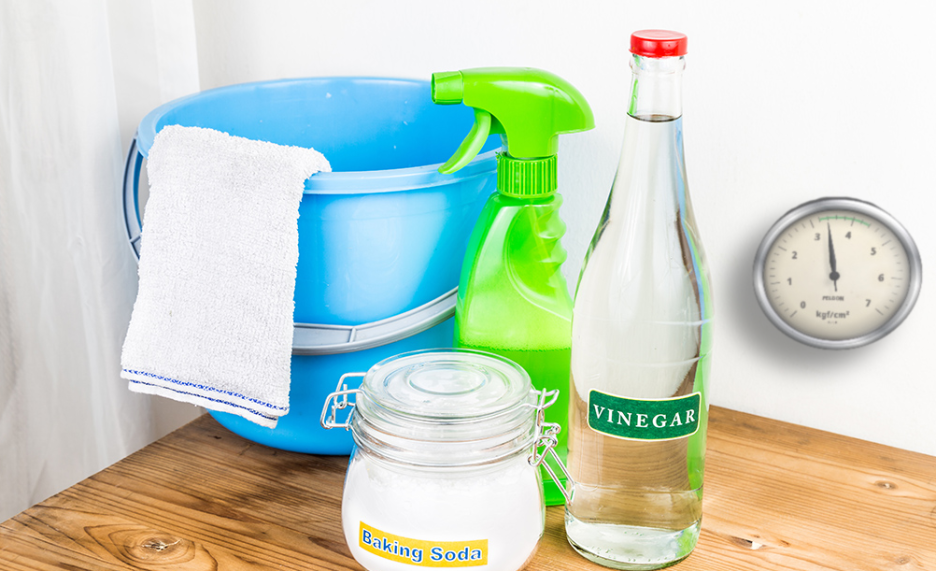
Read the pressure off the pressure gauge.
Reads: 3.4 kg/cm²
